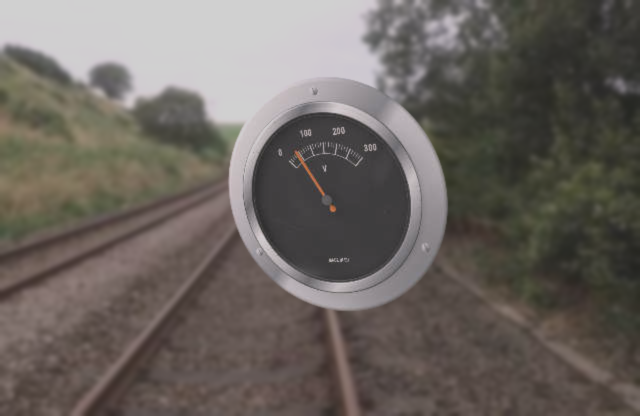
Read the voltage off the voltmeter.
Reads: 50 V
